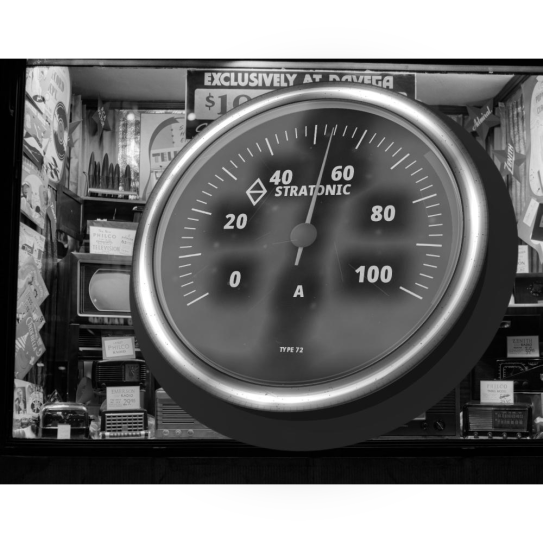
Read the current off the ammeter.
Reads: 54 A
